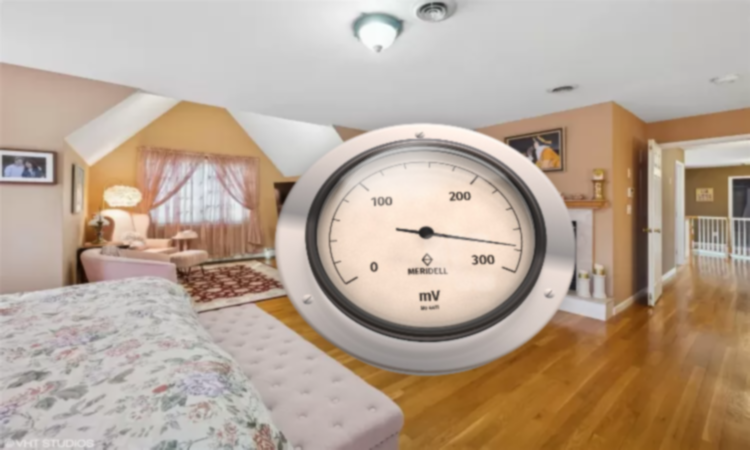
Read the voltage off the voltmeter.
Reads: 280 mV
